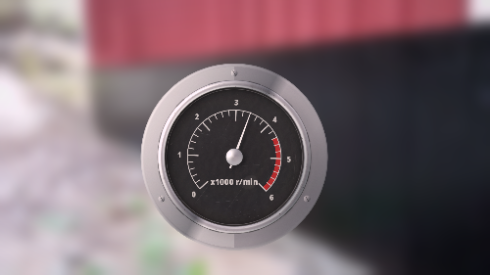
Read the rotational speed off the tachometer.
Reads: 3400 rpm
